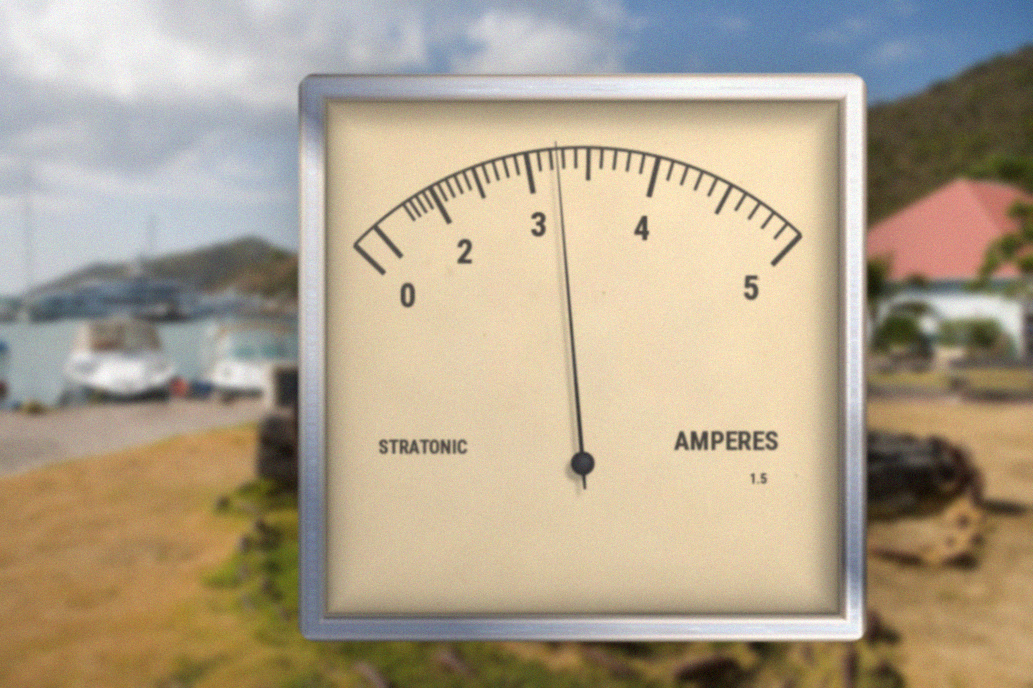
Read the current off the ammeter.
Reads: 3.25 A
